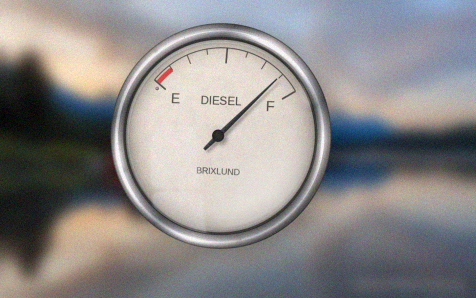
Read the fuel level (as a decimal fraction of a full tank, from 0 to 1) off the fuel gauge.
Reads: 0.875
